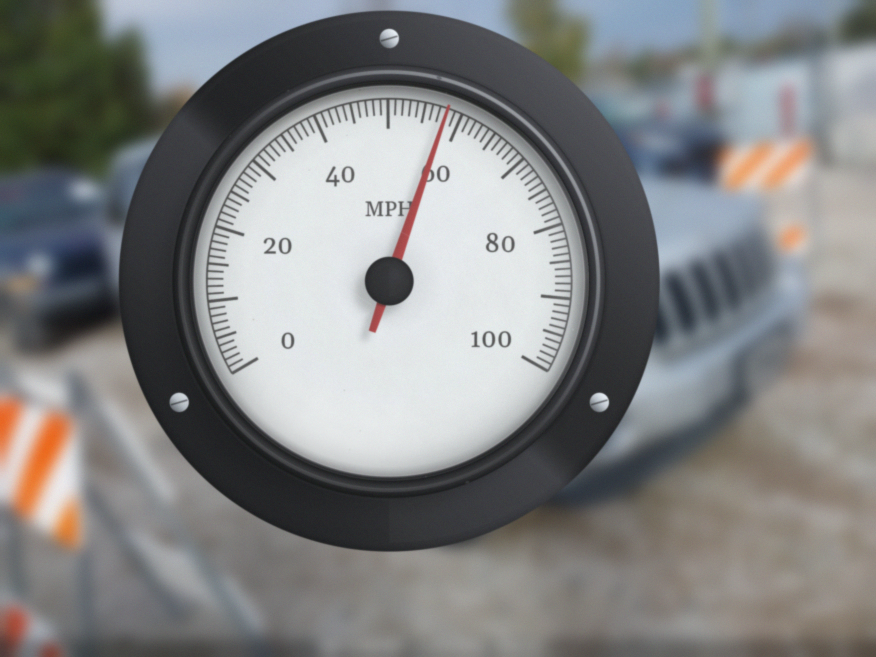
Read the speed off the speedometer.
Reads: 58 mph
